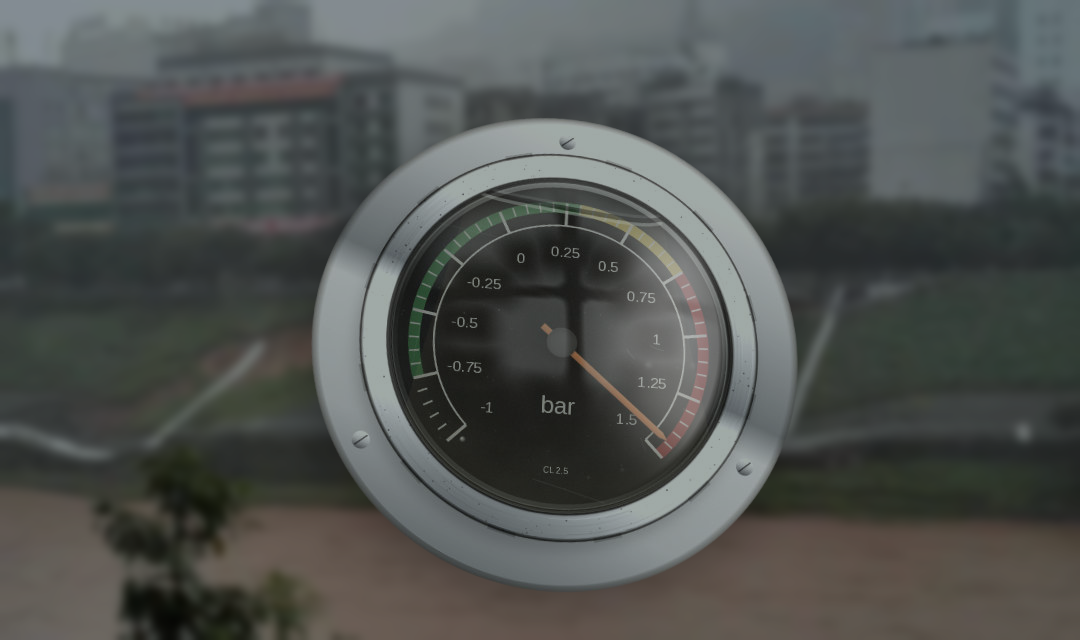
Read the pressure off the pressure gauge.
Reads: 1.45 bar
